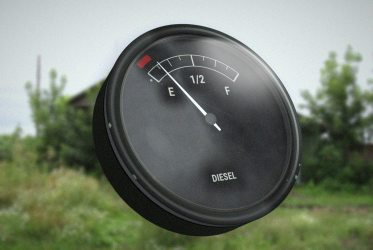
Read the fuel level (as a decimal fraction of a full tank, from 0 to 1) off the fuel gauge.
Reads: 0.125
